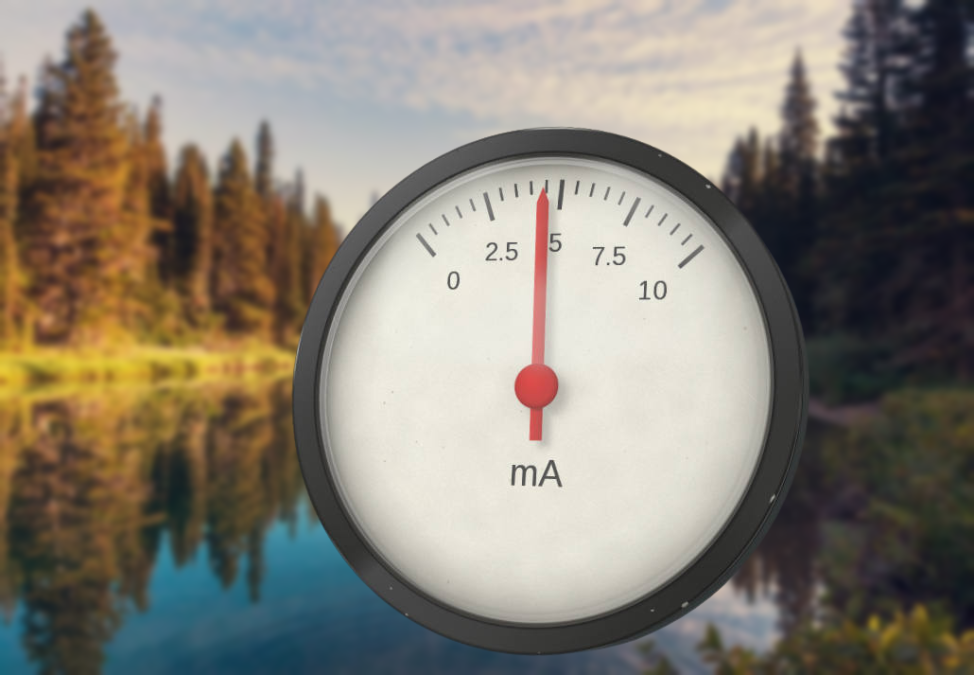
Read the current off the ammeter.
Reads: 4.5 mA
